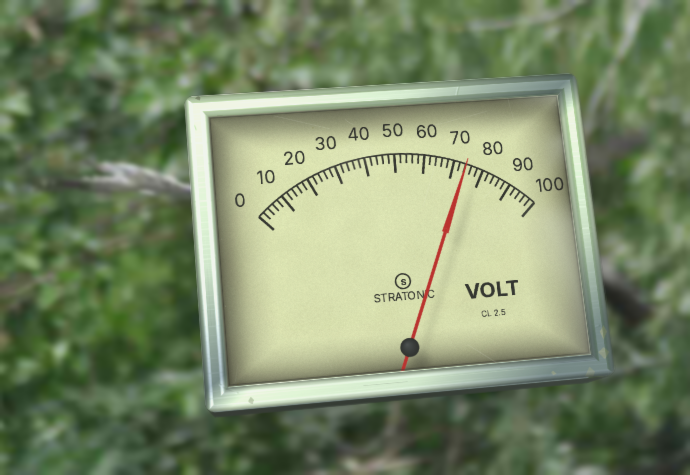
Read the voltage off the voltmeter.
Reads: 74 V
